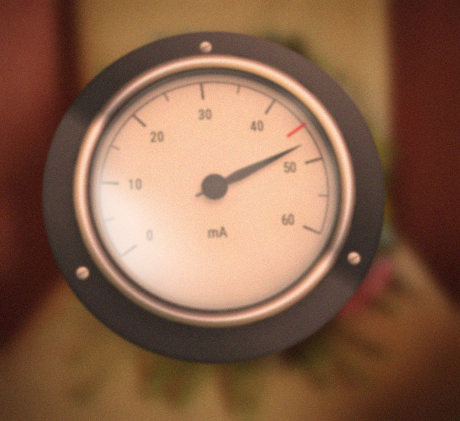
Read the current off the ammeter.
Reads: 47.5 mA
